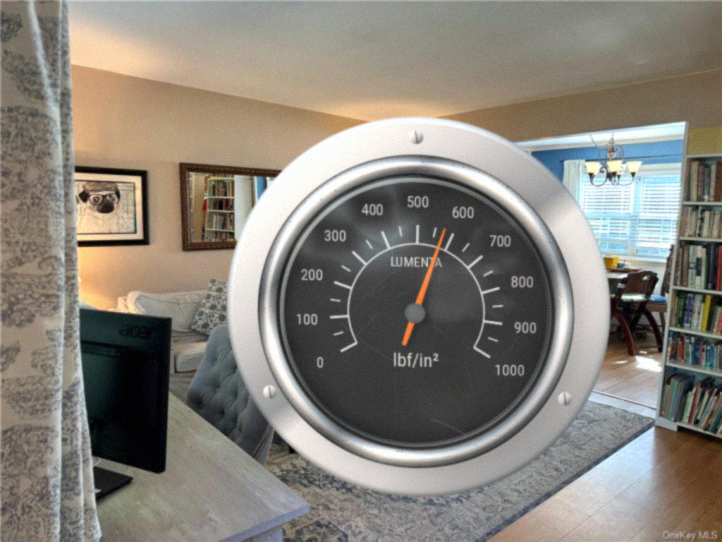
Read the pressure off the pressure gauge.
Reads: 575 psi
